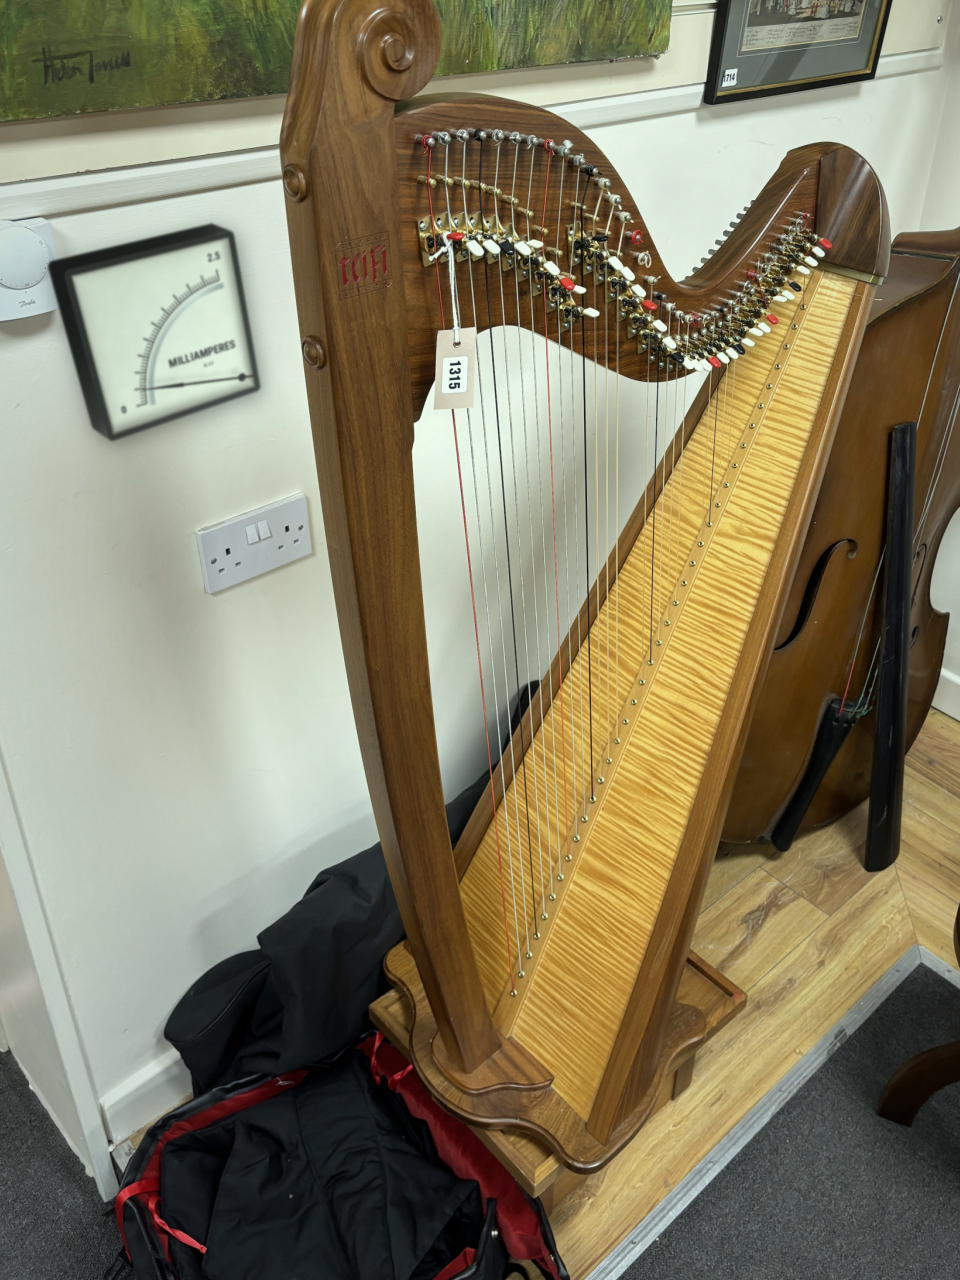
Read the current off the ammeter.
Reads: 0.25 mA
